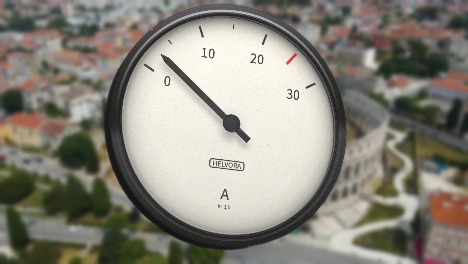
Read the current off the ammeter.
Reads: 2.5 A
